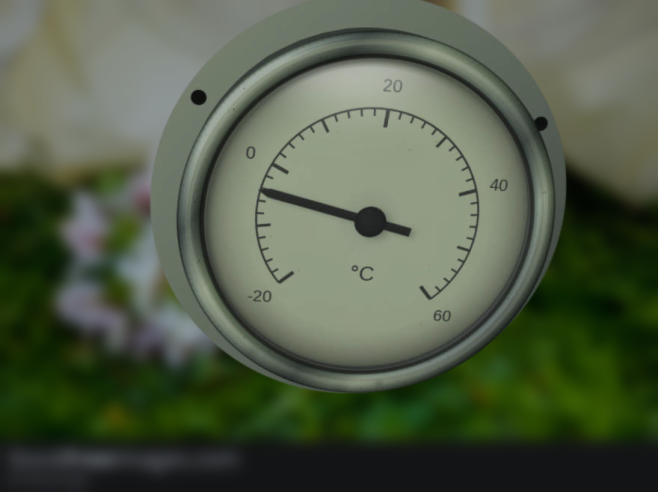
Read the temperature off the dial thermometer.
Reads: -4 °C
